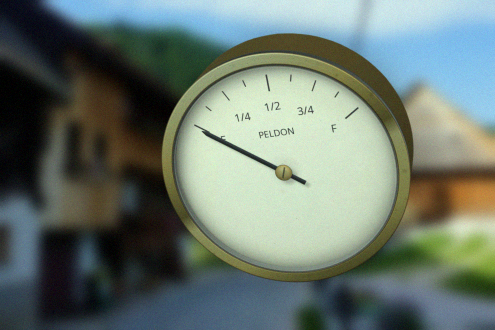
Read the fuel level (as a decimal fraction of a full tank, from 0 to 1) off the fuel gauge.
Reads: 0
